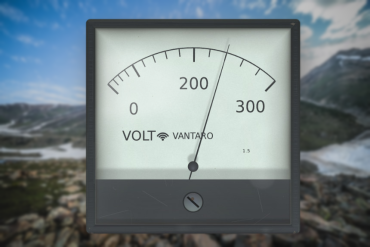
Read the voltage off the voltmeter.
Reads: 240 V
